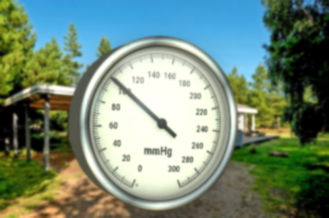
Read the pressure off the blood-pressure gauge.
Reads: 100 mmHg
